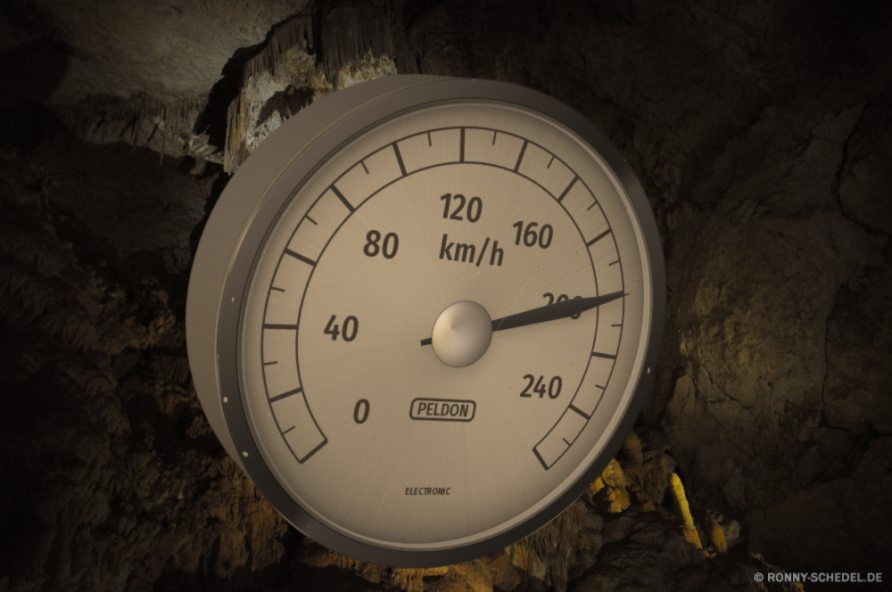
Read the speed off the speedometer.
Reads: 200 km/h
